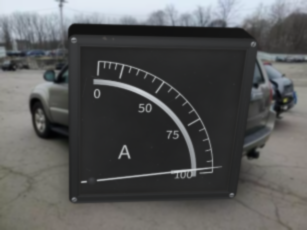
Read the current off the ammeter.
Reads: 97.5 A
